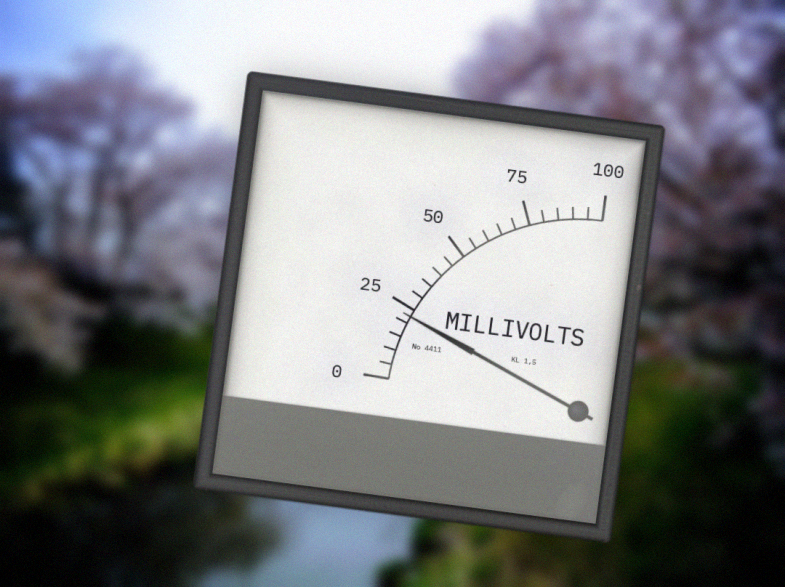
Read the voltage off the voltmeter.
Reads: 22.5 mV
